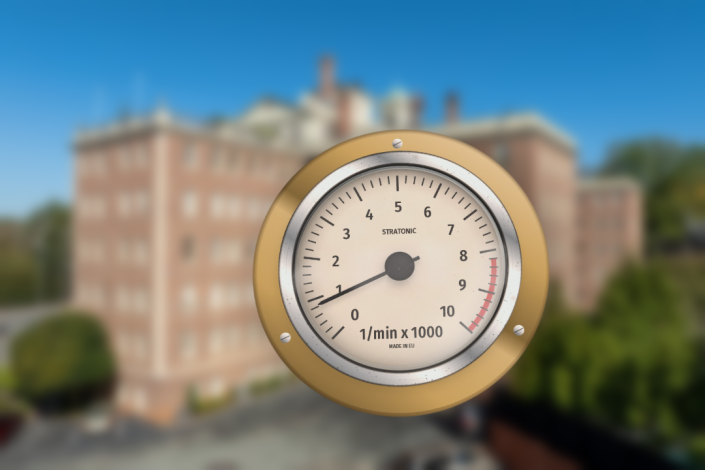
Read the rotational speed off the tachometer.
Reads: 800 rpm
